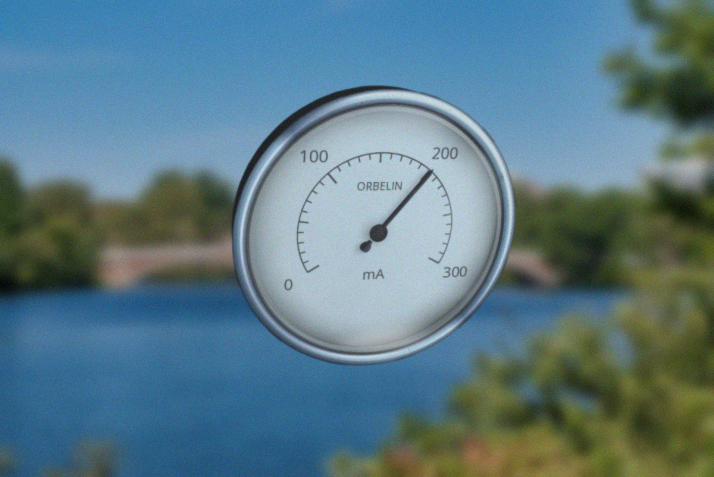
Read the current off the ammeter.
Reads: 200 mA
